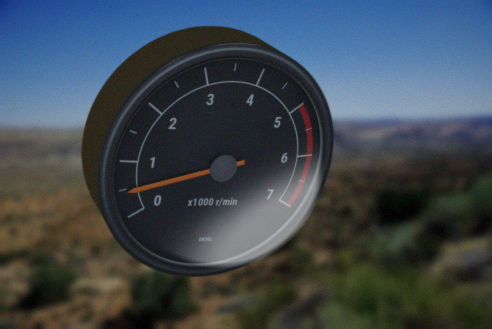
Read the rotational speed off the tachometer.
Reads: 500 rpm
